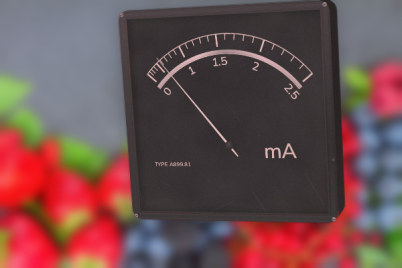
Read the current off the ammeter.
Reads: 0.6 mA
